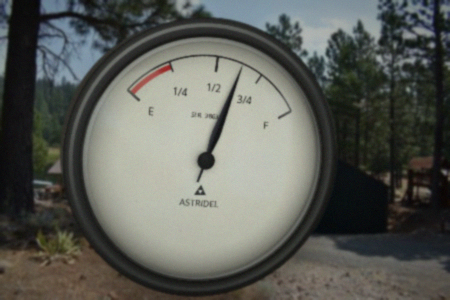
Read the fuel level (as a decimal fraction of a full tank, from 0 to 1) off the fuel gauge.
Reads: 0.625
